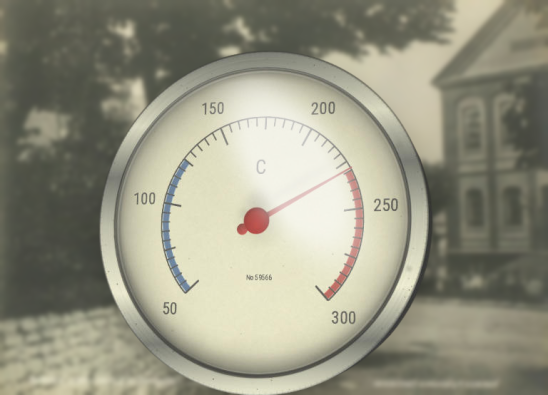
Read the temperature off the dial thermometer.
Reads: 230 °C
